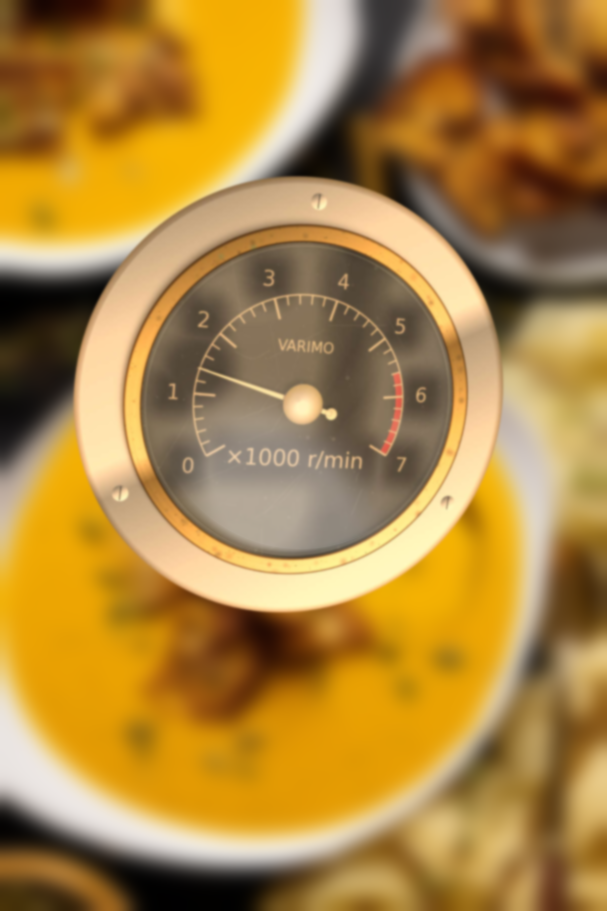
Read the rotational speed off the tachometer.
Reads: 1400 rpm
